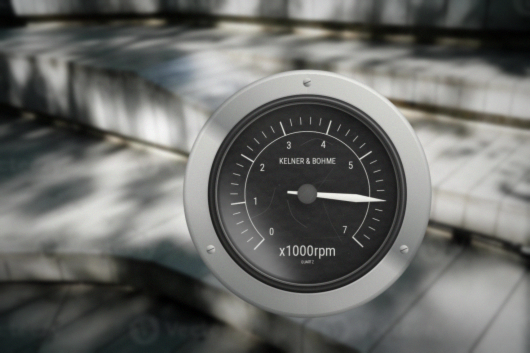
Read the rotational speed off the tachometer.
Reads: 6000 rpm
